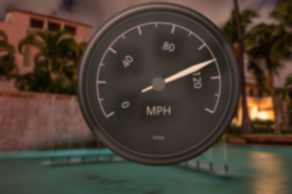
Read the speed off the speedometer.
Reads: 110 mph
